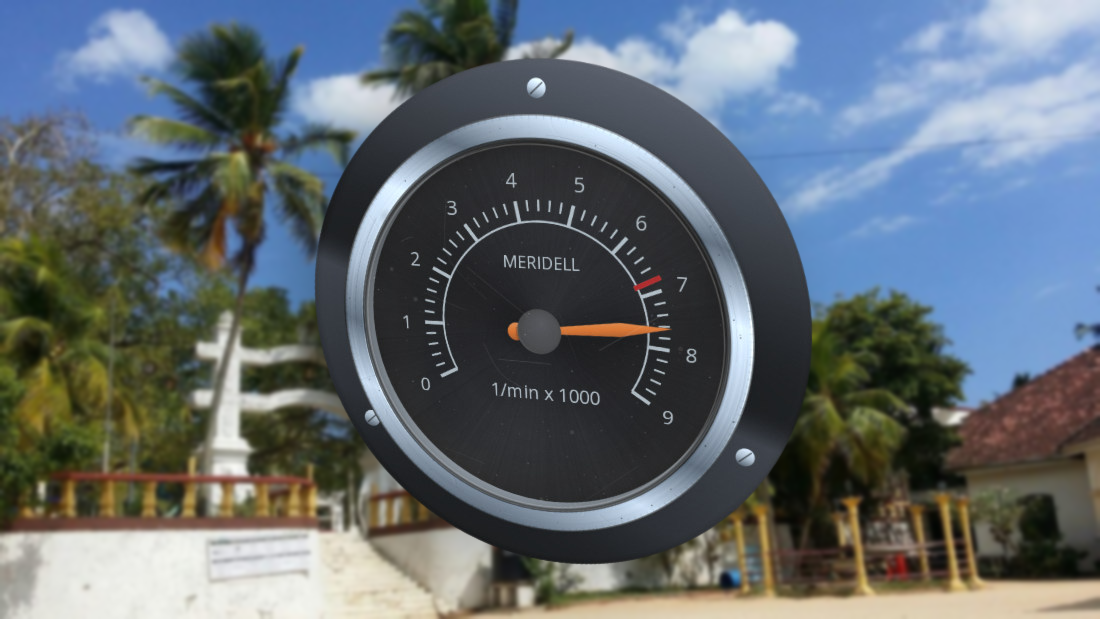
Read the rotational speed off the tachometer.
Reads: 7600 rpm
